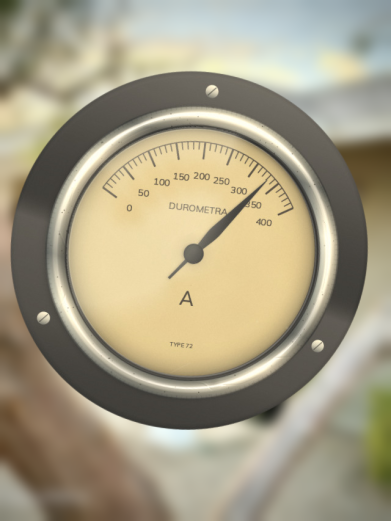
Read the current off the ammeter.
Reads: 330 A
